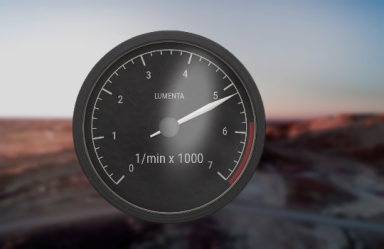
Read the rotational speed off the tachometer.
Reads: 5200 rpm
